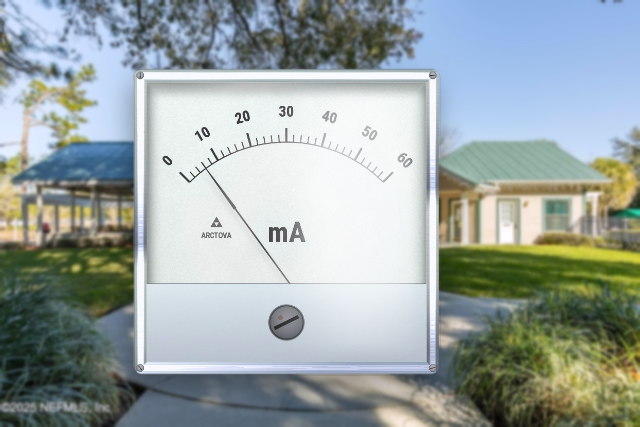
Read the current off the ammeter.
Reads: 6 mA
